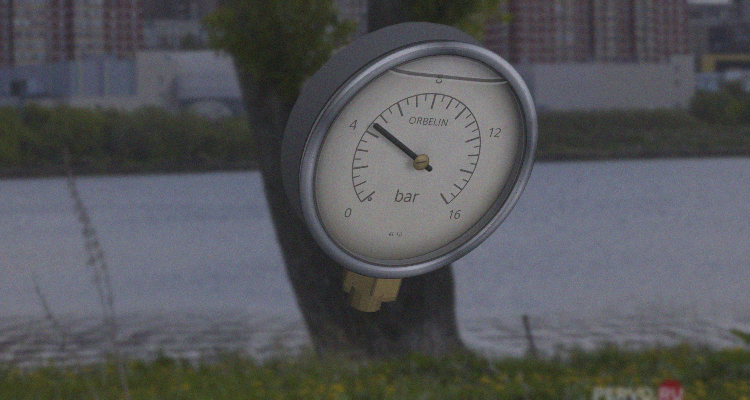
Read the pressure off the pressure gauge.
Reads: 4.5 bar
